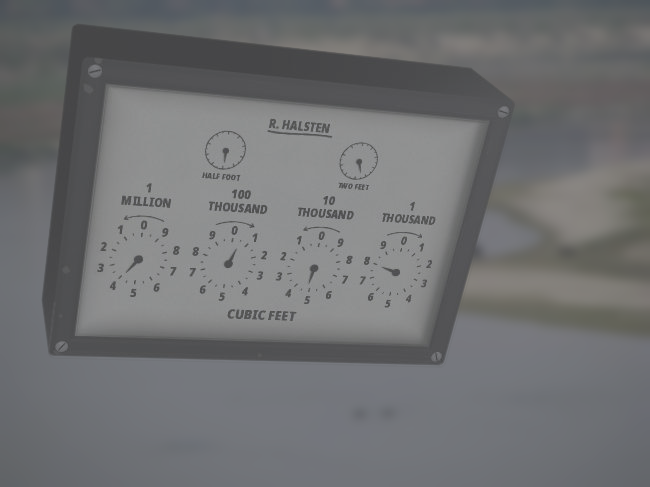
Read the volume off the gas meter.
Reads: 404800 ft³
